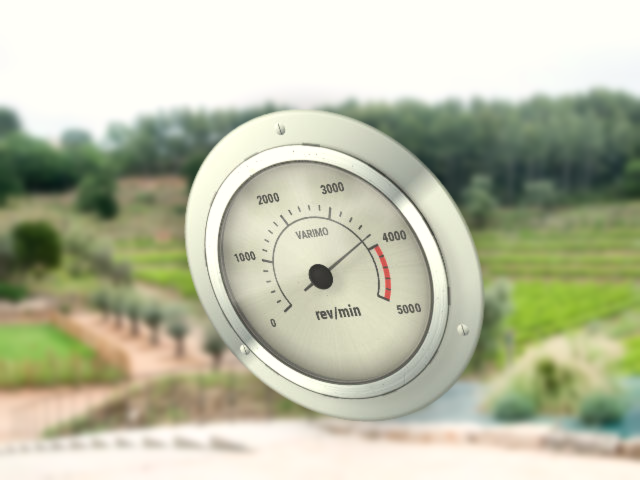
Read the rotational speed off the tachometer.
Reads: 3800 rpm
